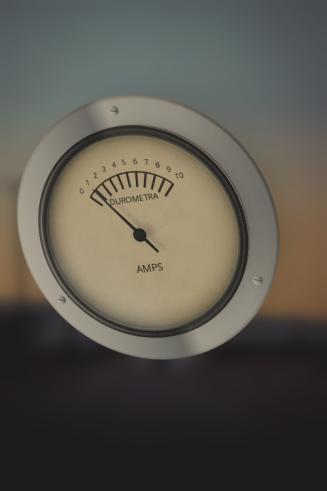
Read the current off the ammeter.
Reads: 1 A
